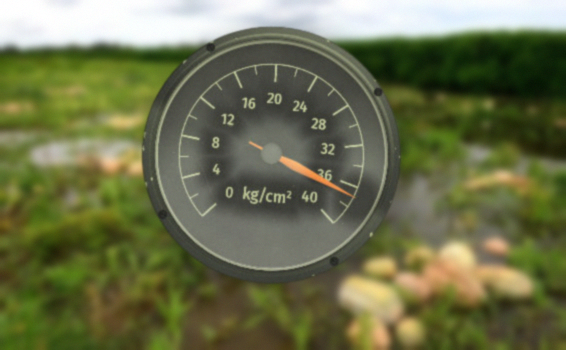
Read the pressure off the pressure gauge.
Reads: 37 kg/cm²
